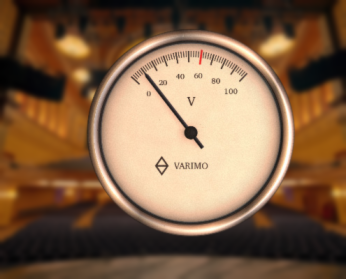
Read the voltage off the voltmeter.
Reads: 10 V
